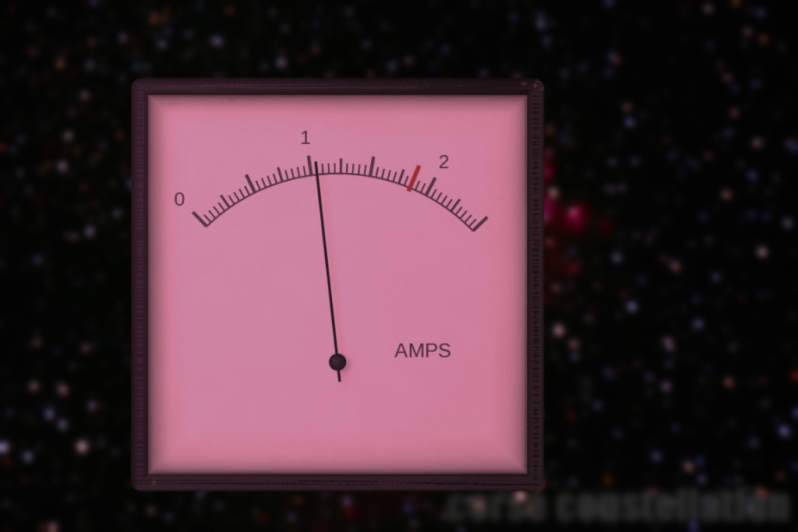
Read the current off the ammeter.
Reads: 1.05 A
